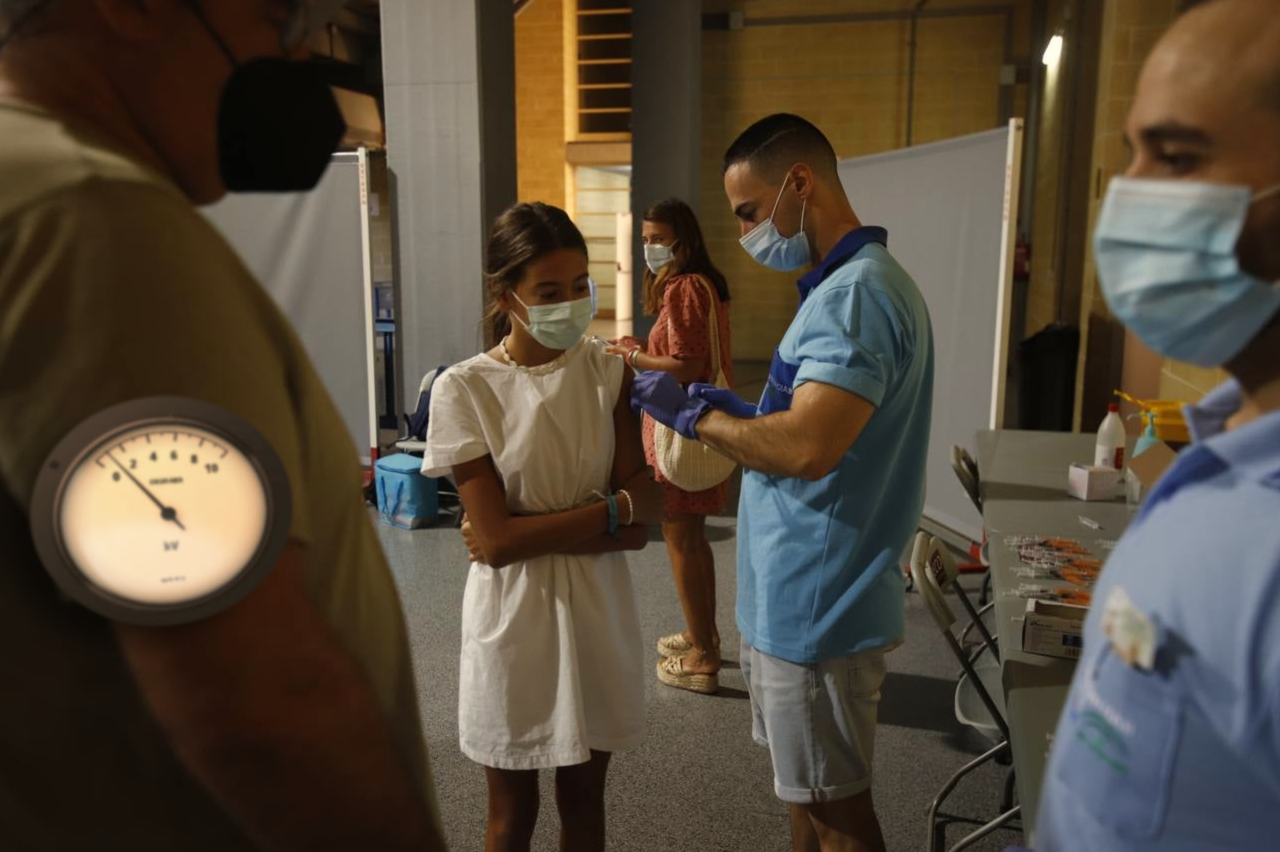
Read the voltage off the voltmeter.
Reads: 1 kV
